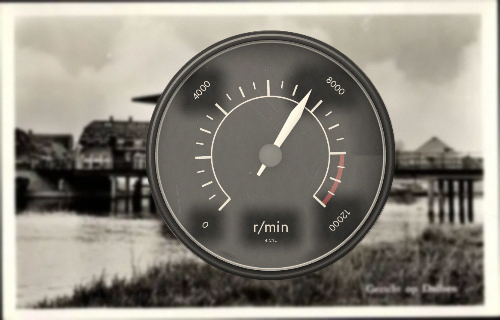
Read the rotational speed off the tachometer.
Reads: 7500 rpm
